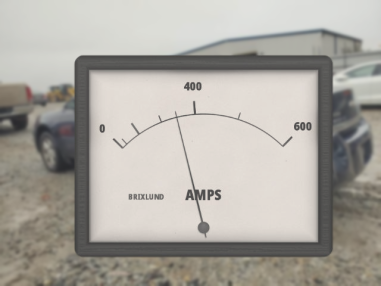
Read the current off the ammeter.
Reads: 350 A
